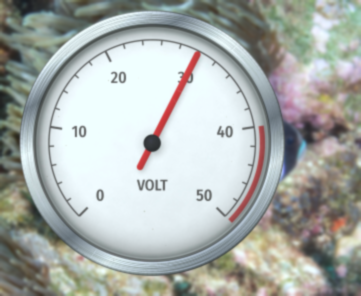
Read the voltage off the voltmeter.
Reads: 30 V
